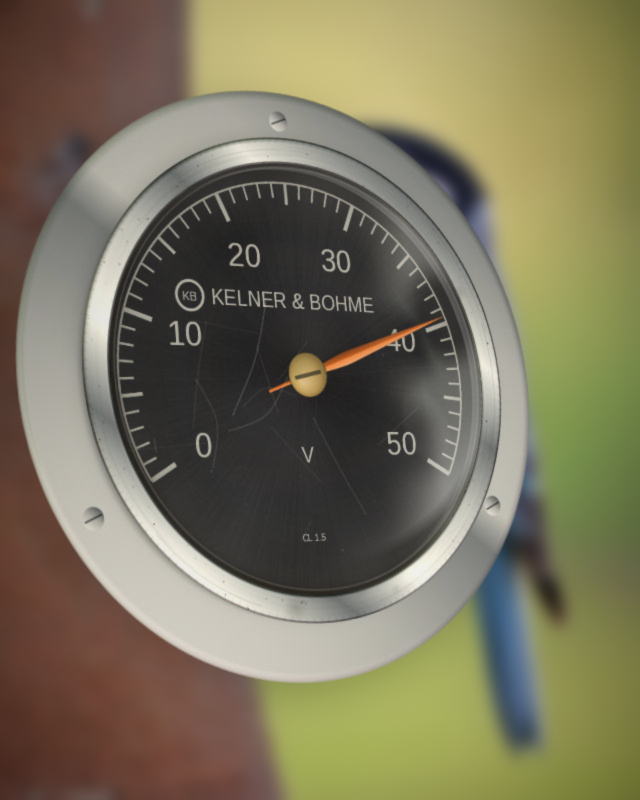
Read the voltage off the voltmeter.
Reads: 39.5 V
